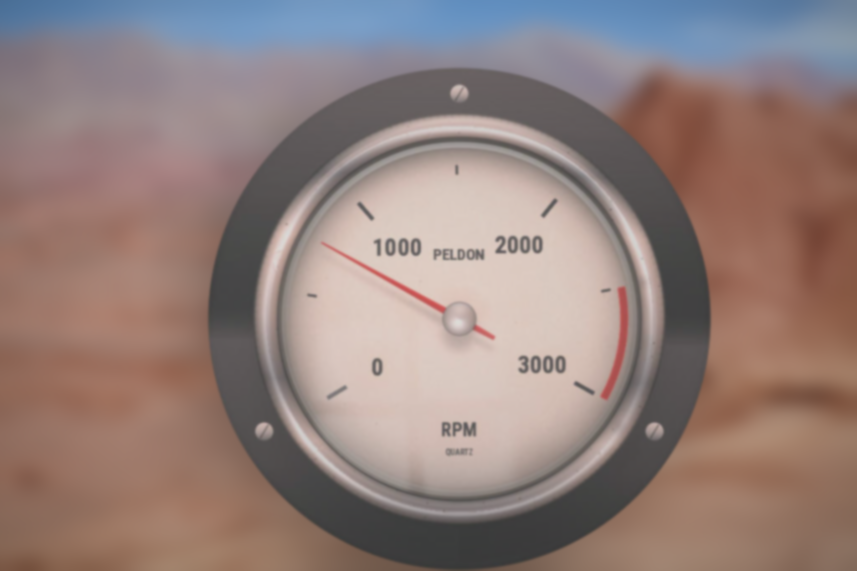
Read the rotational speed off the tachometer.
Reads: 750 rpm
